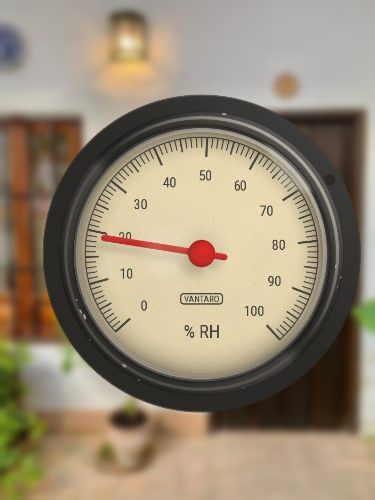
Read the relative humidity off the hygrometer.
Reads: 19 %
